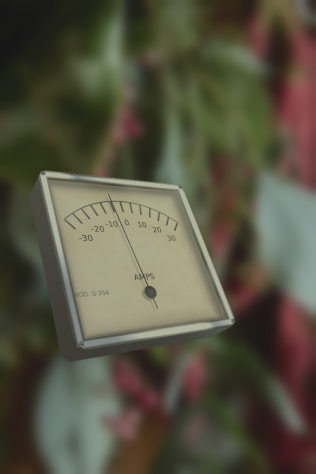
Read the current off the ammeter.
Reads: -5 A
